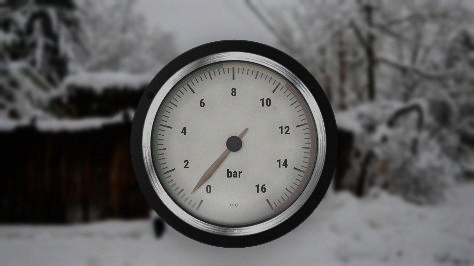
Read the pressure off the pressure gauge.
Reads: 0.6 bar
